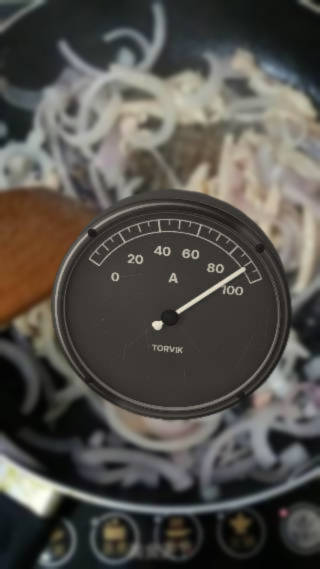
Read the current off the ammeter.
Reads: 90 A
